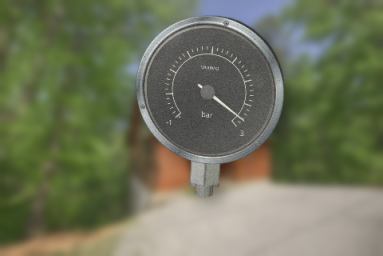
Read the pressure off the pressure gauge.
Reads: 2.8 bar
